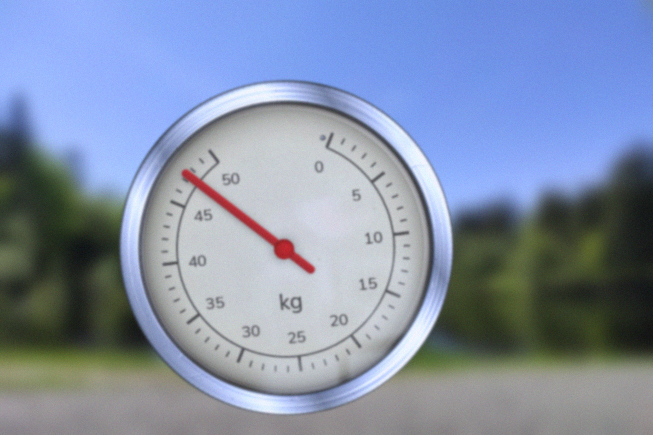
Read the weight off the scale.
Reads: 47.5 kg
